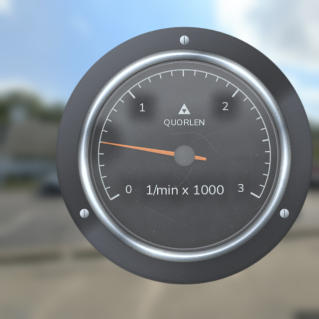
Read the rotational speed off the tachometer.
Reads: 500 rpm
